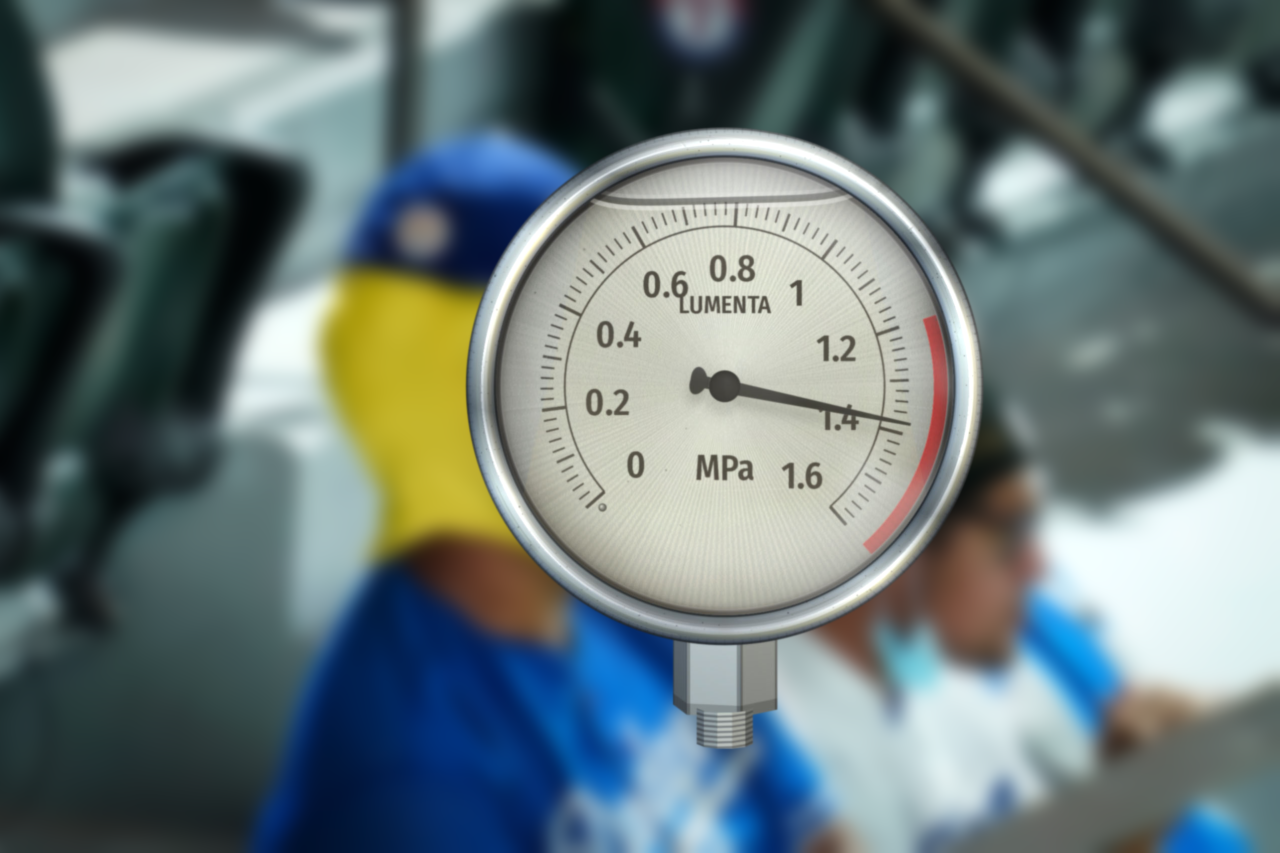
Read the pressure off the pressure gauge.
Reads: 1.38 MPa
